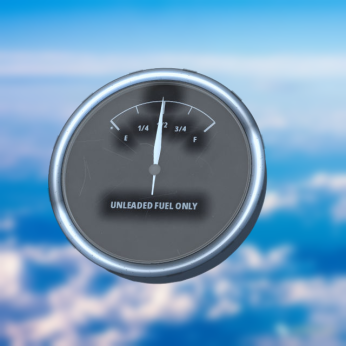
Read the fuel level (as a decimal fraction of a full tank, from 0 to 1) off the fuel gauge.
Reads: 0.5
